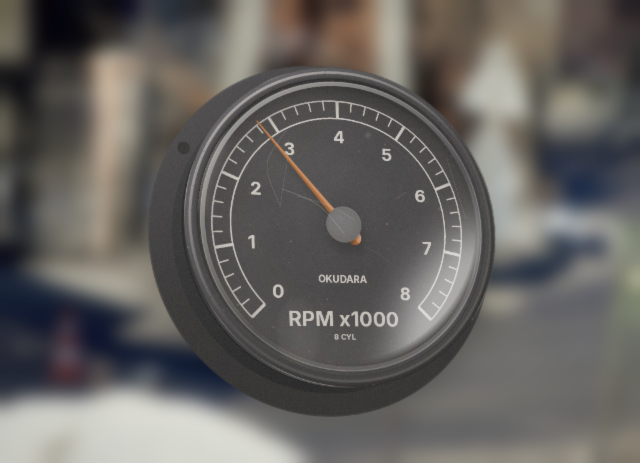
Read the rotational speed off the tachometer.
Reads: 2800 rpm
